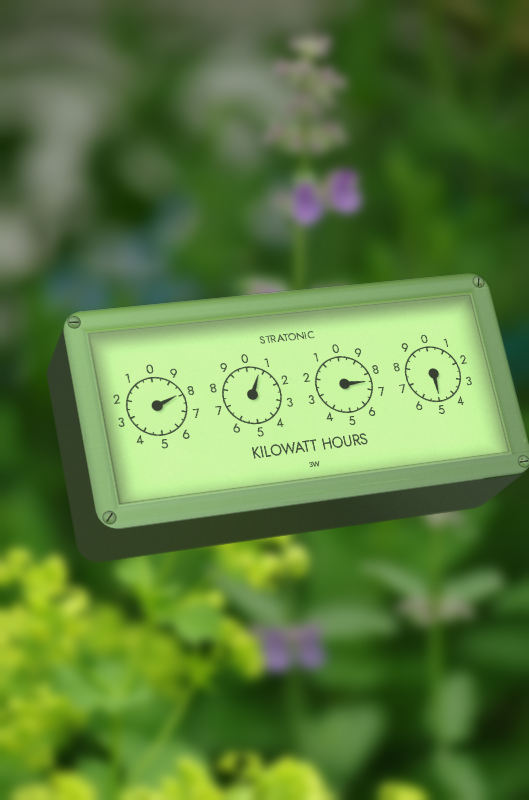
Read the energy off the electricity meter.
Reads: 8075 kWh
